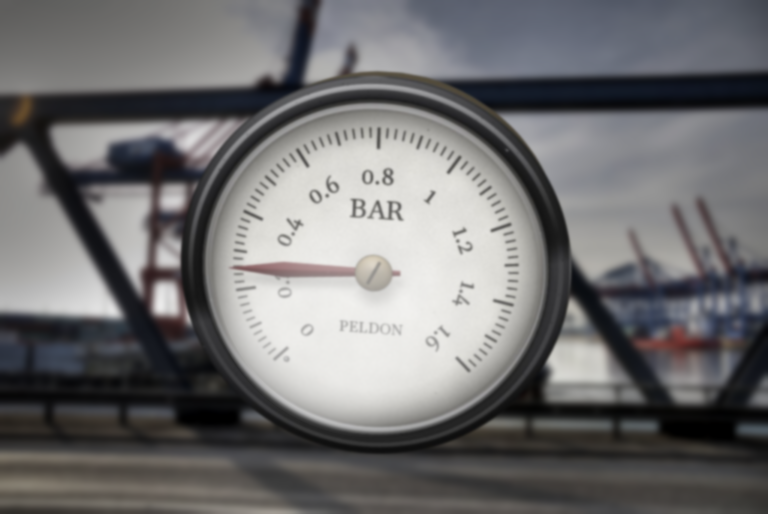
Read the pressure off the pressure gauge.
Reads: 0.26 bar
